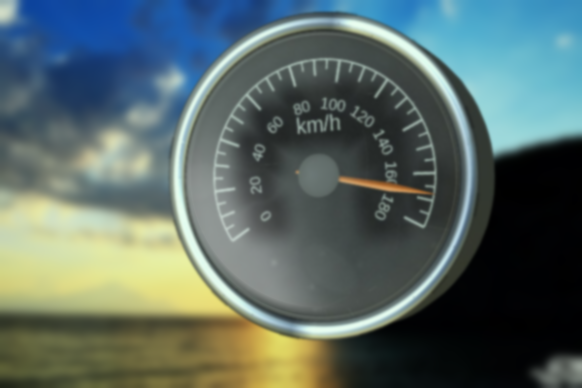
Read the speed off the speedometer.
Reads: 167.5 km/h
